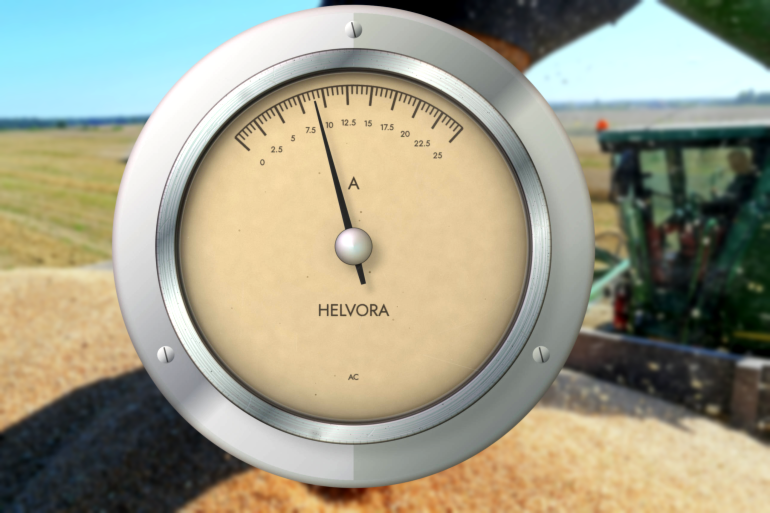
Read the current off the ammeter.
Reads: 9 A
